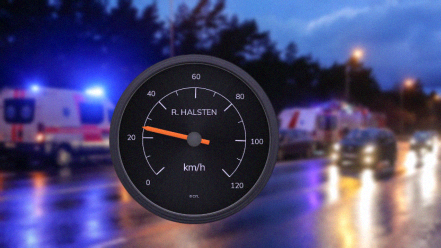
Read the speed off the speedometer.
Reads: 25 km/h
